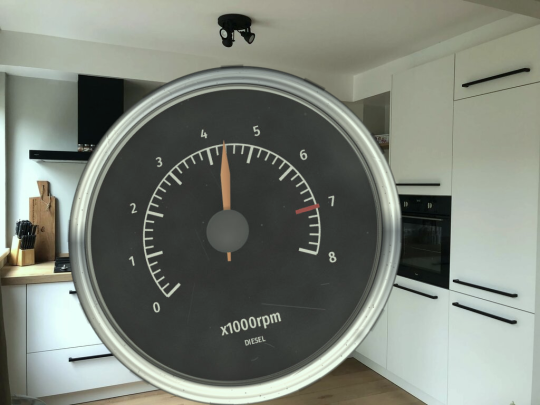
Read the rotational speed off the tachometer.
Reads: 4400 rpm
